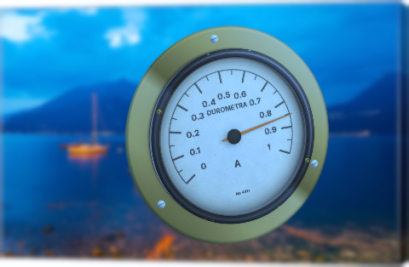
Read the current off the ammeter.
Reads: 0.85 A
